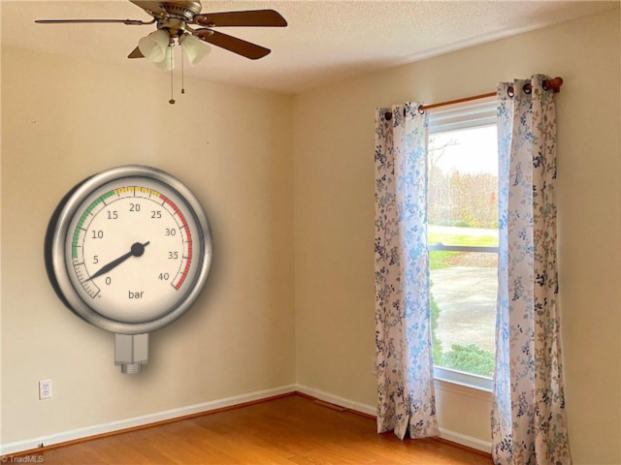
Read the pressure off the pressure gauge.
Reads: 2.5 bar
